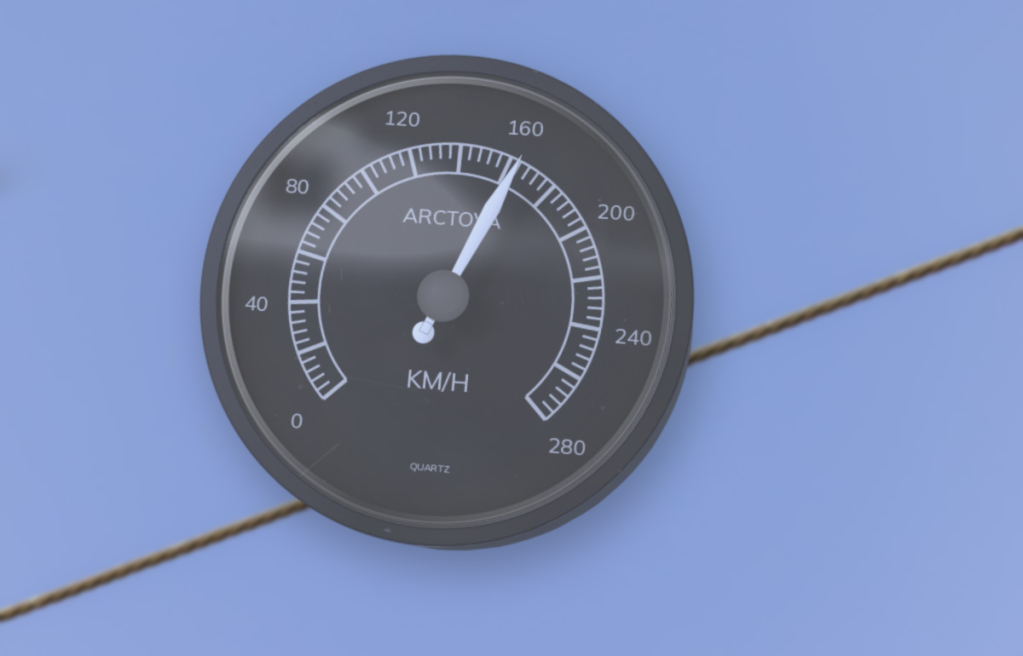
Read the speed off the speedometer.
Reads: 164 km/h
